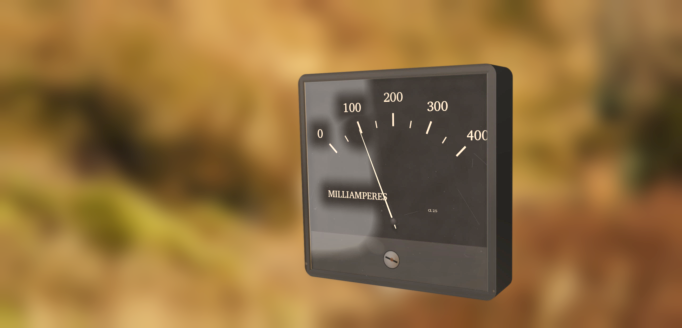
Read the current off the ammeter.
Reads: 100 mA
